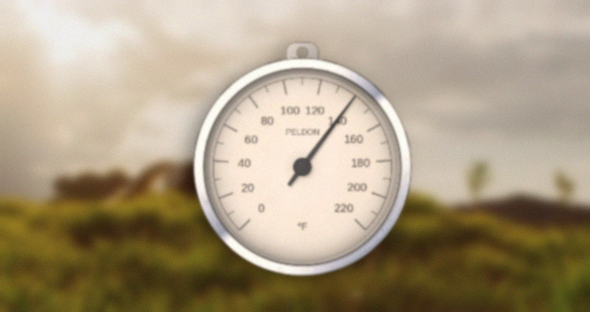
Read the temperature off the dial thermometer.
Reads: 140 °F
